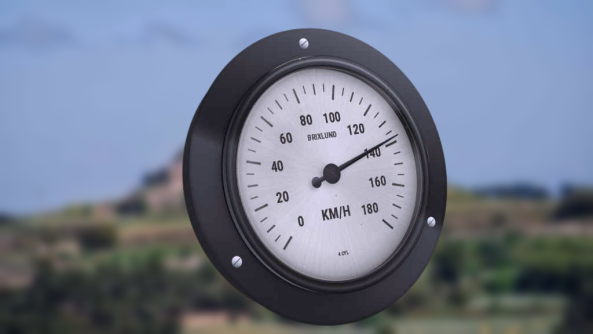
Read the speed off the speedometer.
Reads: 137.5 km/h
